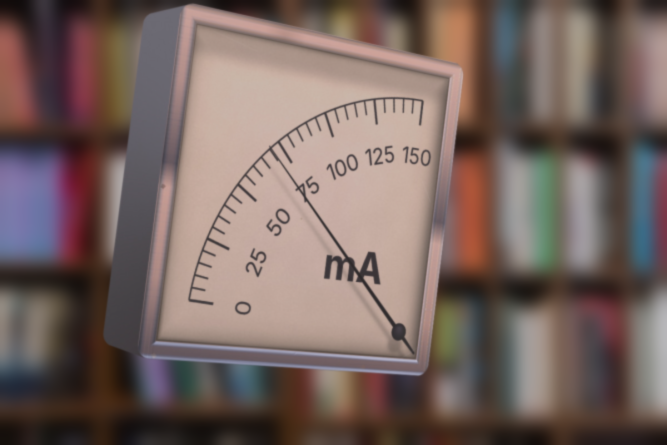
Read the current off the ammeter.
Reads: 70 mA
